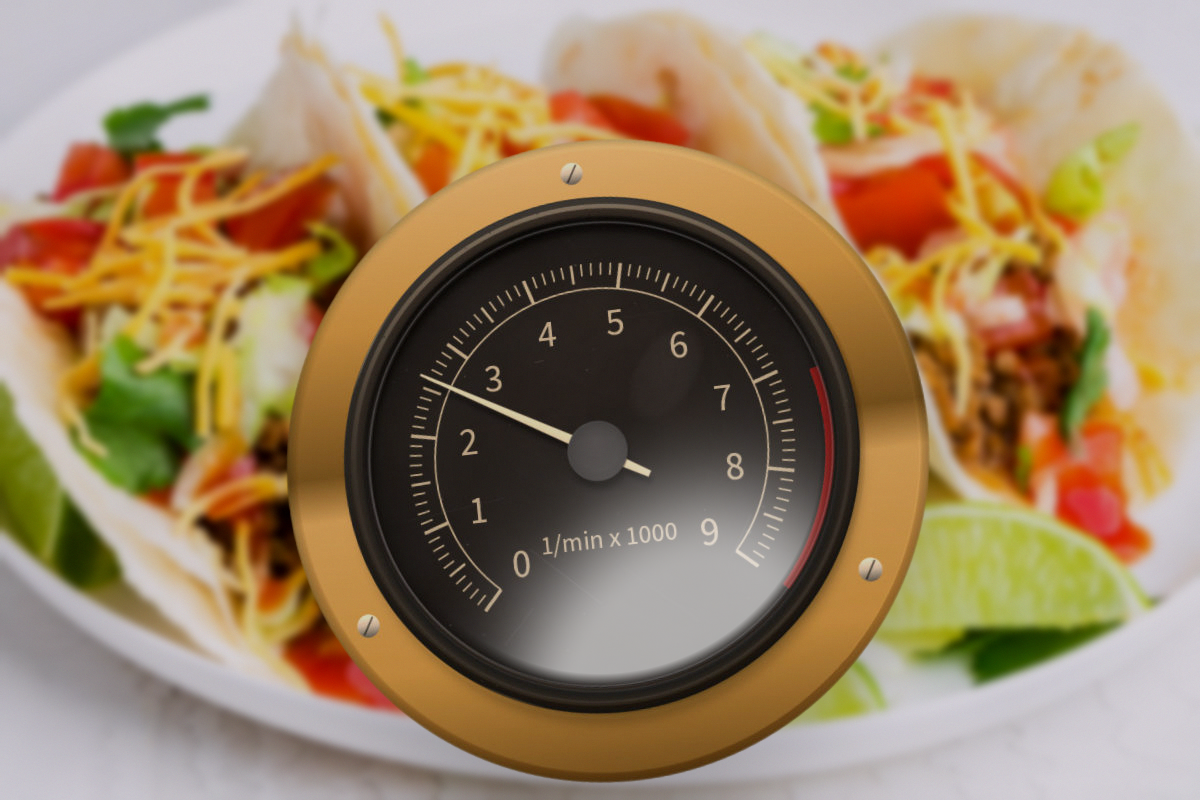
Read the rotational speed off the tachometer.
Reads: 2600 rpm
